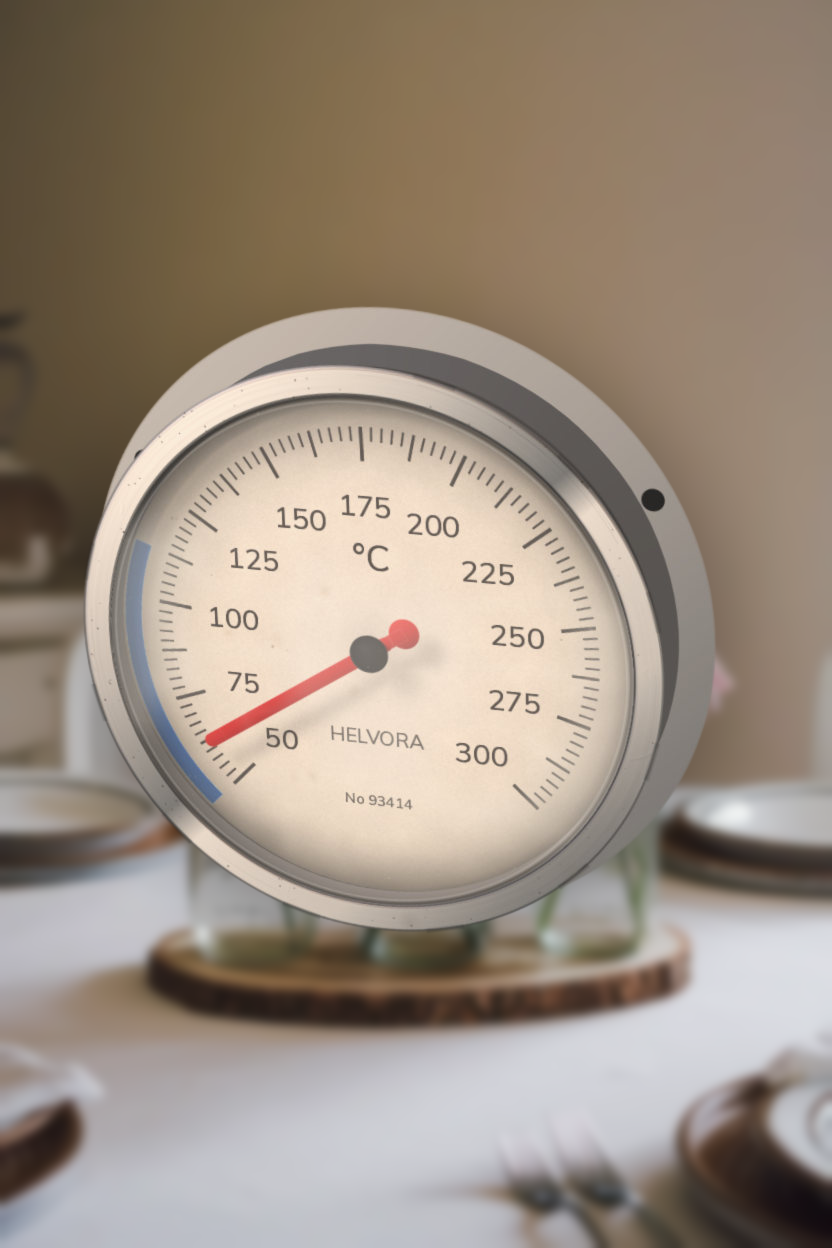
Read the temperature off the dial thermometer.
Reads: 62.5 °C
